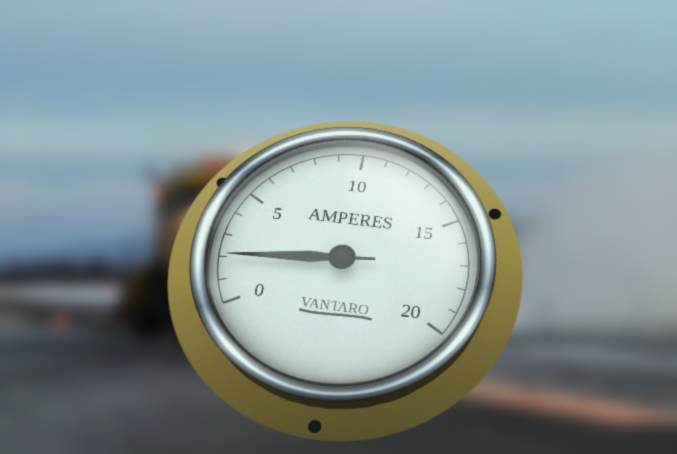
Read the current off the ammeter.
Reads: 2 A
